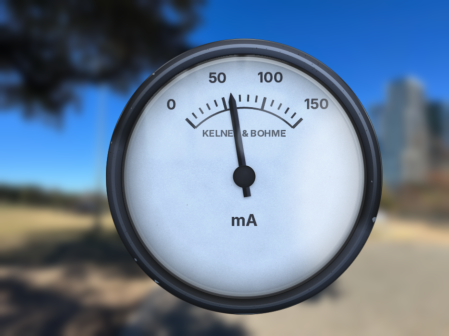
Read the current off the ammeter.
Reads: 60 mA
